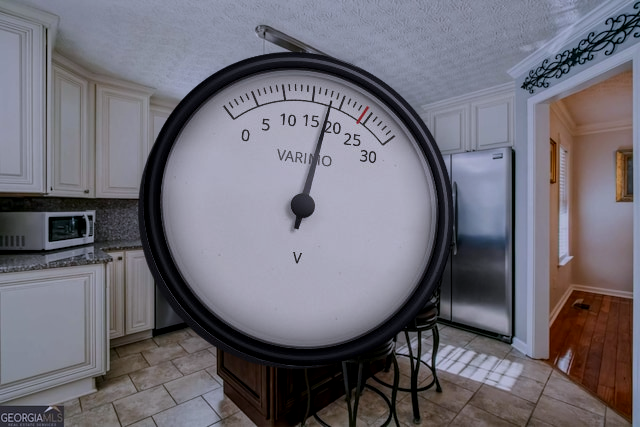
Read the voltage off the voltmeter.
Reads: 18 V
